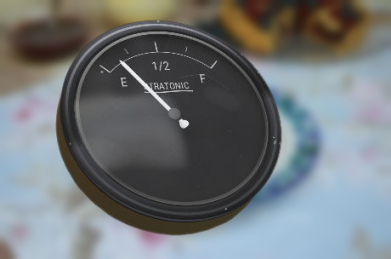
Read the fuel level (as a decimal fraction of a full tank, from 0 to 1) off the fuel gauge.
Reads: 0.125
